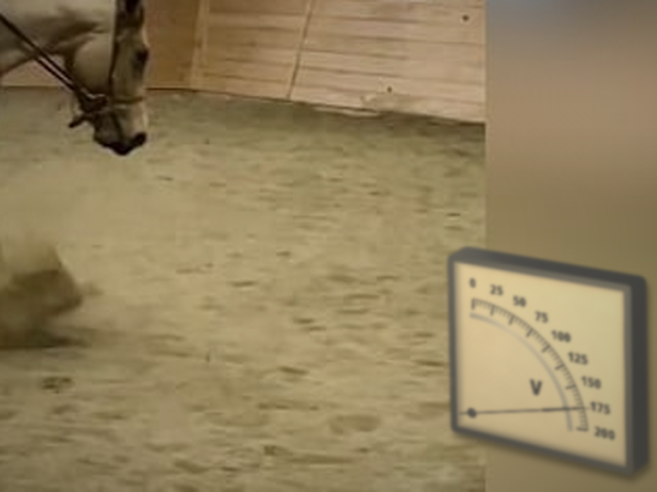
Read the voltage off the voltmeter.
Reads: 175 V
